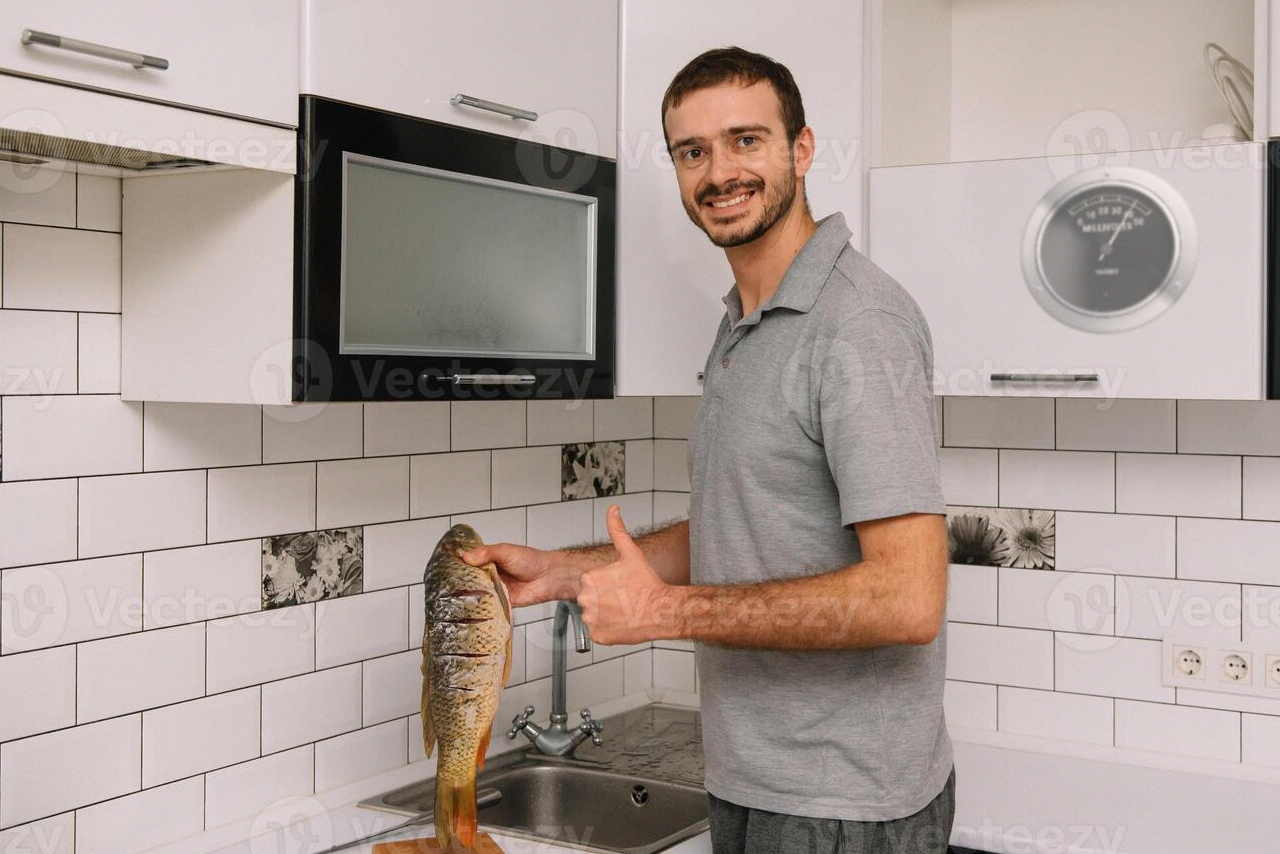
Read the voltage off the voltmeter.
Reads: 40 mV
